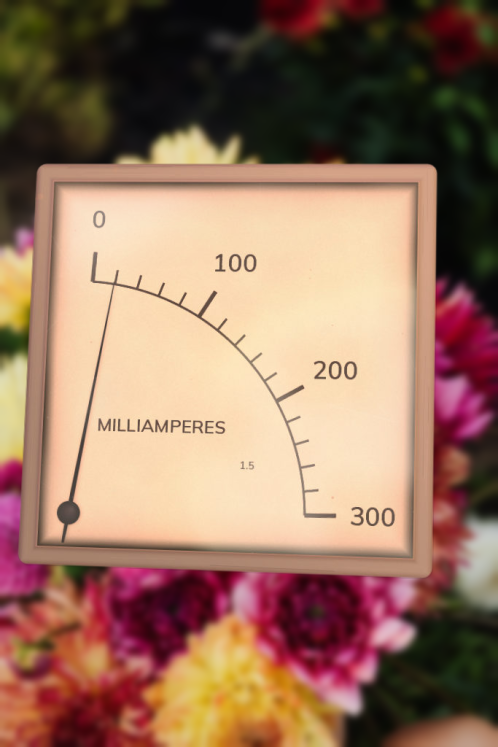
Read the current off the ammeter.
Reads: 20 mA
